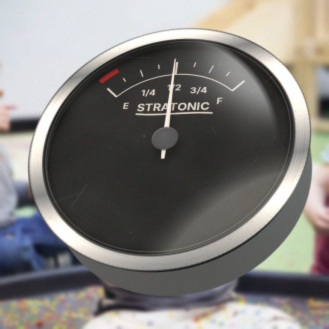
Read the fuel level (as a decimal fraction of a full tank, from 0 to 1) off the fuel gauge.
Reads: 0.5
